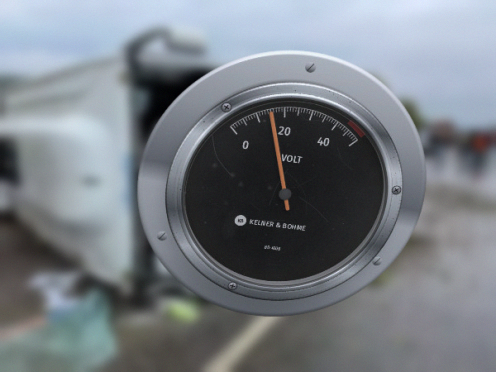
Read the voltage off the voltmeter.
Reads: 15 V
